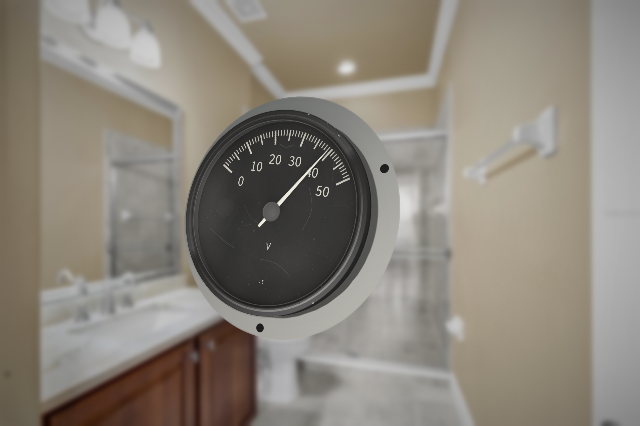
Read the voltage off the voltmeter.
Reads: 40 V
